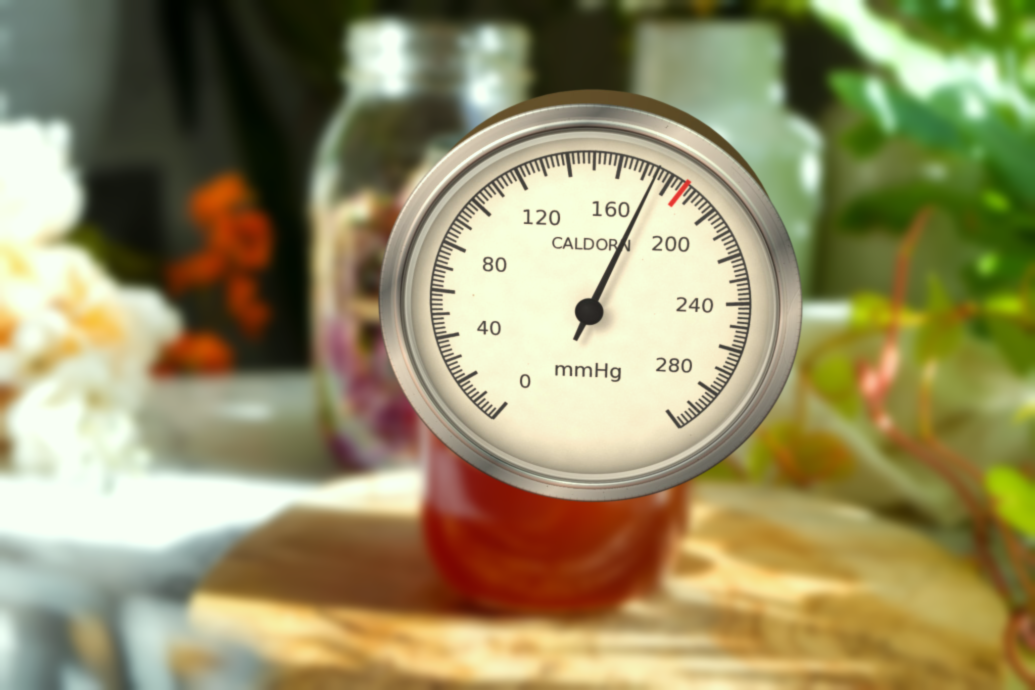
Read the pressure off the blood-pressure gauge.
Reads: 174 mmHg
